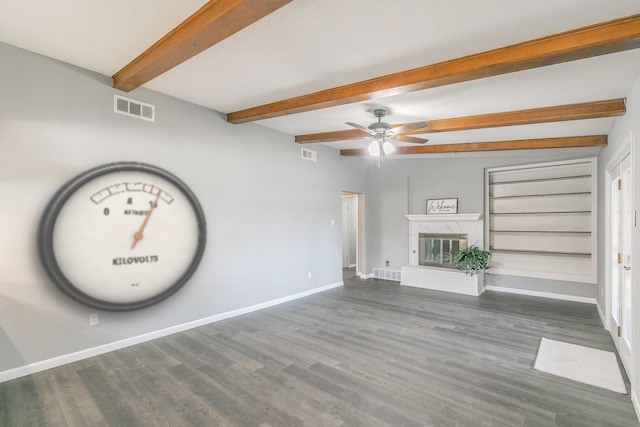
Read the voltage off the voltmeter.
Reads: 16 kV
